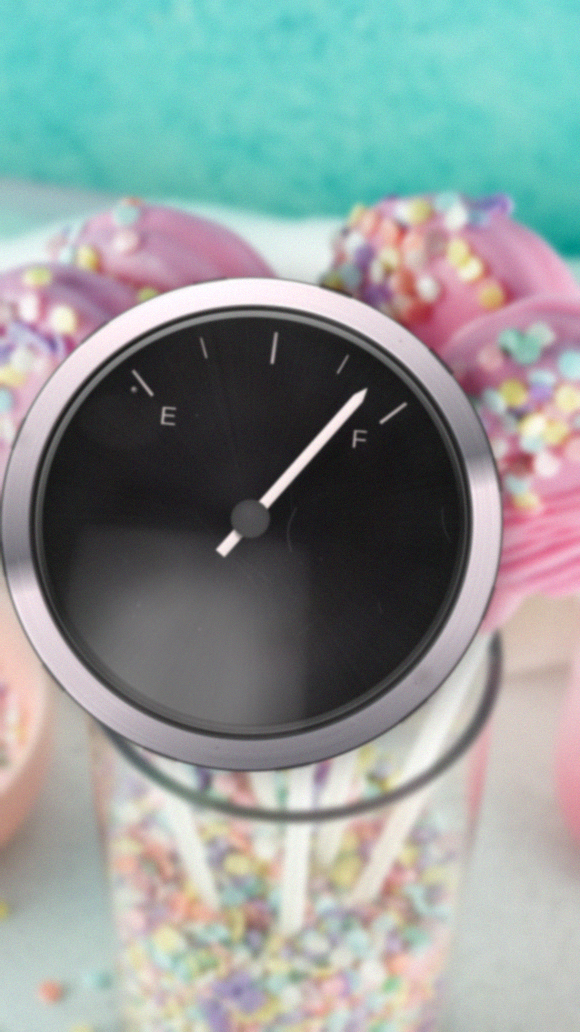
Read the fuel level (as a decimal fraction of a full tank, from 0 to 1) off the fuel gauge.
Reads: 0.875
